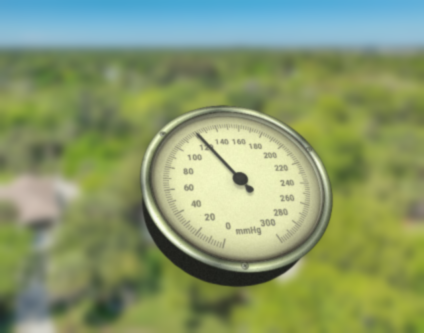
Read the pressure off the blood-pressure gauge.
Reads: 120 mmHg
